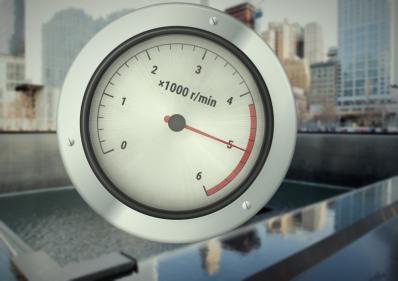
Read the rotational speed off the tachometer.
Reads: 5000 rpm
